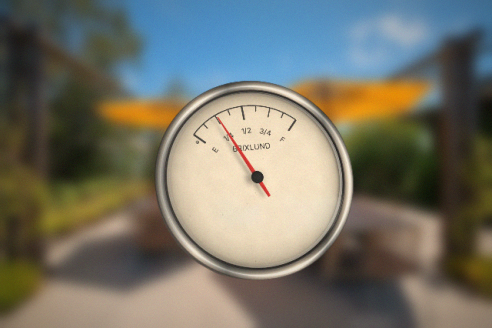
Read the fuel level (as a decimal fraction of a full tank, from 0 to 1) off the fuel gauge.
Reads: 0.25
